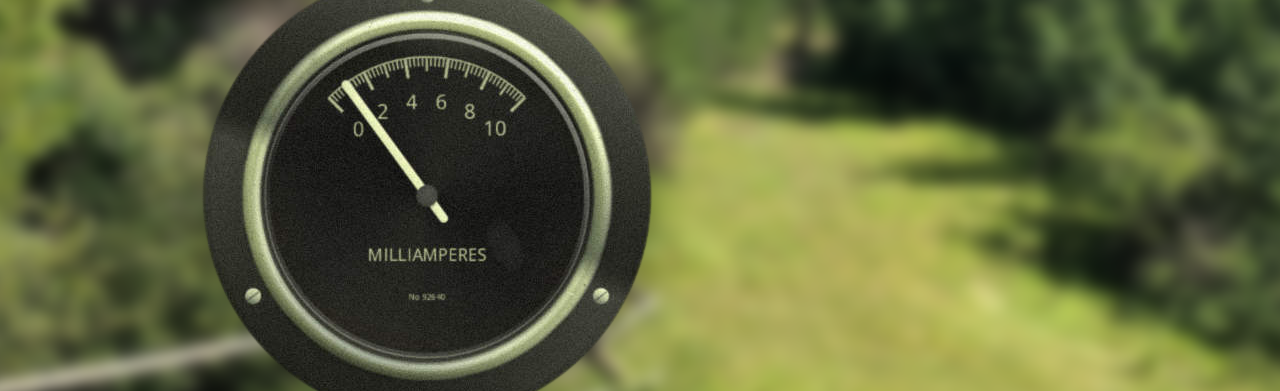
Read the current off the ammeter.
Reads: 1 mA
